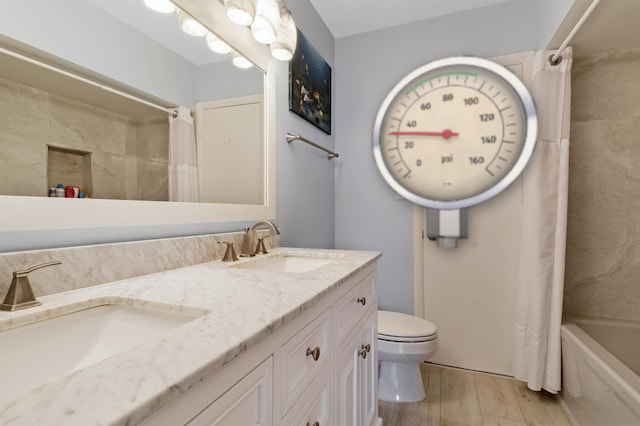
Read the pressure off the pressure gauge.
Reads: 30 psi
